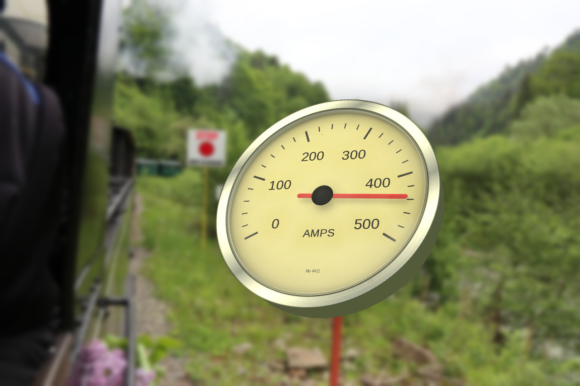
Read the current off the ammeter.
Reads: 440 A
